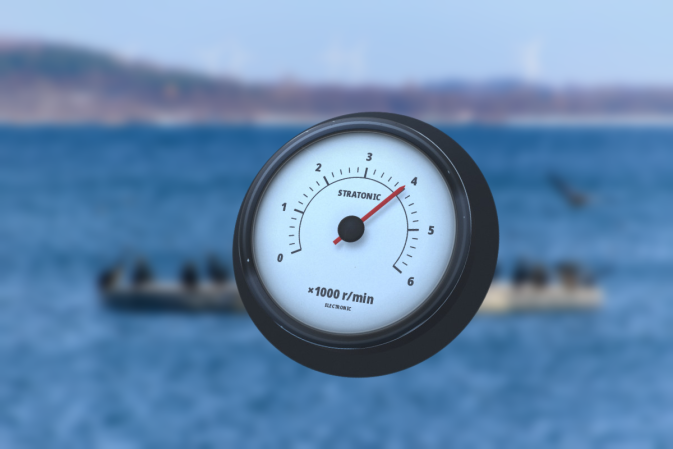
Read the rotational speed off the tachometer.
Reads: 4000 rpm
